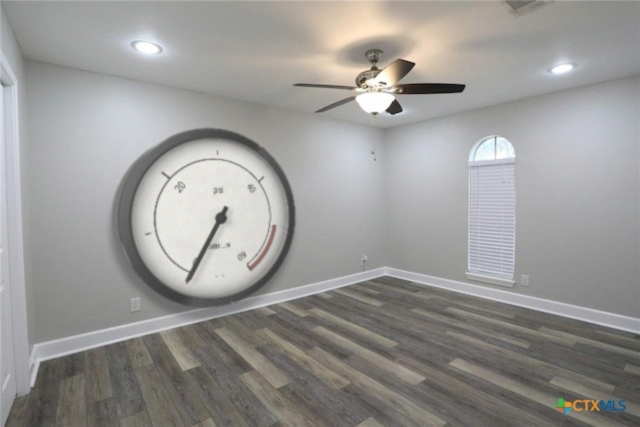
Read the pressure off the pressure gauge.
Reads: 0 psi
